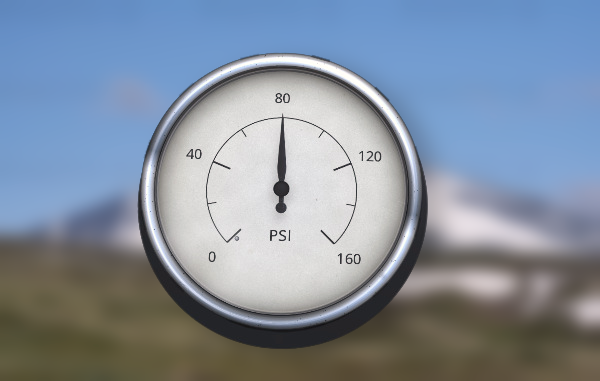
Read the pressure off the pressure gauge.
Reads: 80 psi
